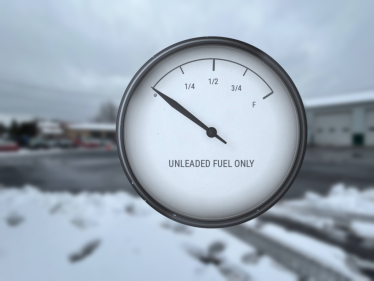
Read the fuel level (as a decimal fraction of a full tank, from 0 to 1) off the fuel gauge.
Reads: 0
